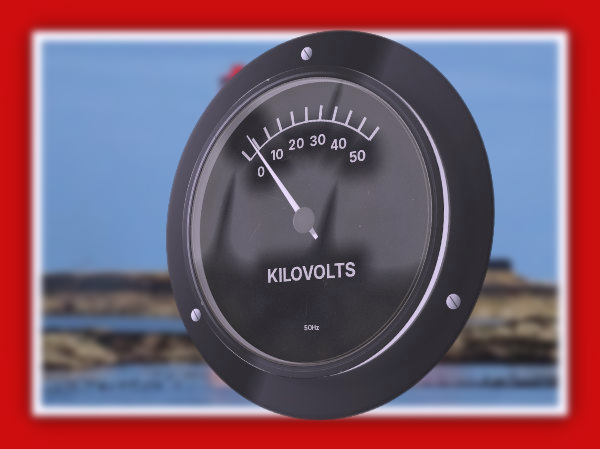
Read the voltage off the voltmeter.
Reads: 5 kV
